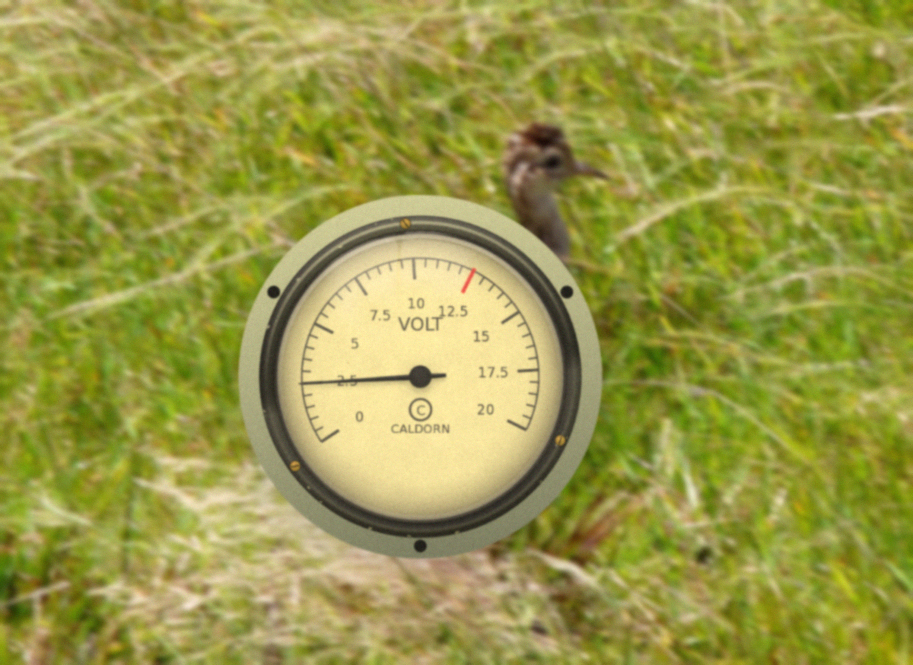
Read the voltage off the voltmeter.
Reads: 2.5 V
